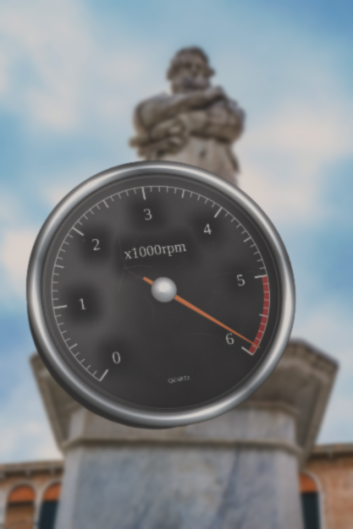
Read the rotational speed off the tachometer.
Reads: 5900 rpm
